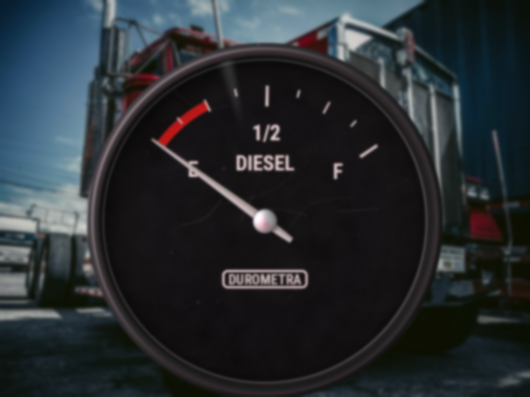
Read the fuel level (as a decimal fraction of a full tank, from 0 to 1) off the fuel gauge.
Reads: 0
